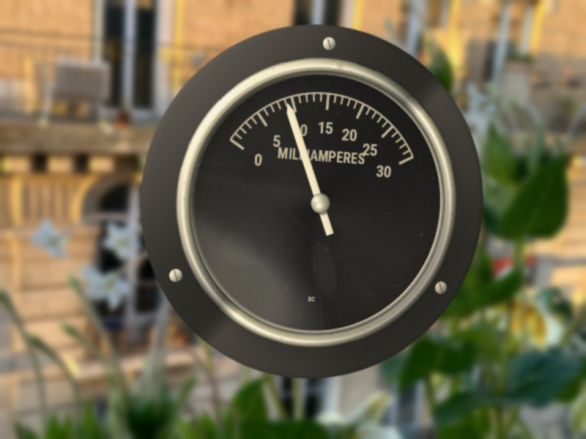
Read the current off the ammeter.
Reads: 9 mA
